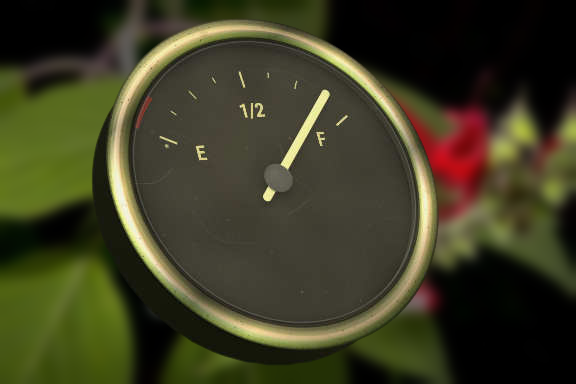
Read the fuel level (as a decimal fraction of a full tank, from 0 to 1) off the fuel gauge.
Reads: 0.875
